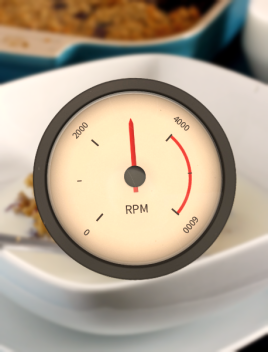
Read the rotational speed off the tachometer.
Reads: 3000 rpm
